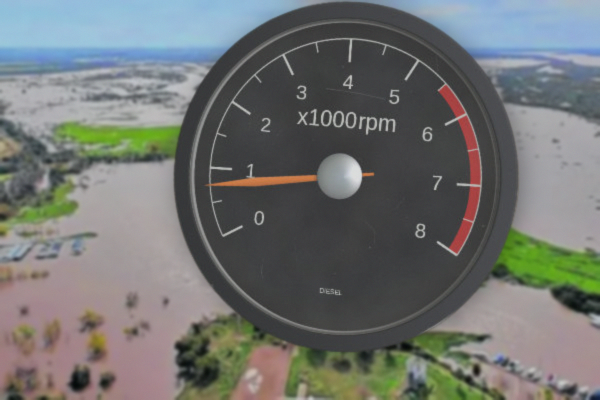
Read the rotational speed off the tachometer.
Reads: 750 rpm
